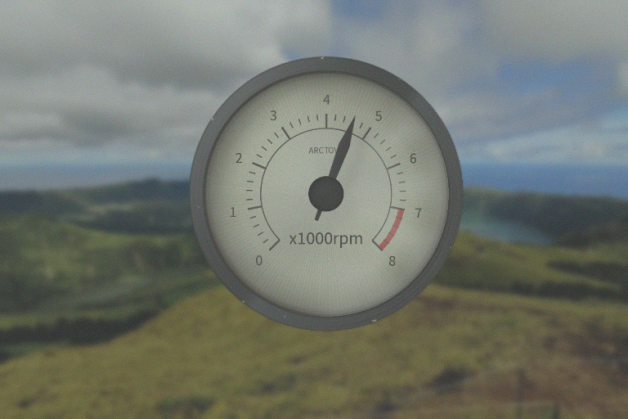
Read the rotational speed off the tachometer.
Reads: 4600 rpm
